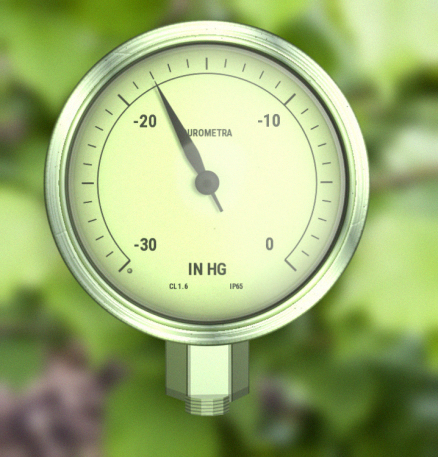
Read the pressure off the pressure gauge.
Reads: -18 inHg
